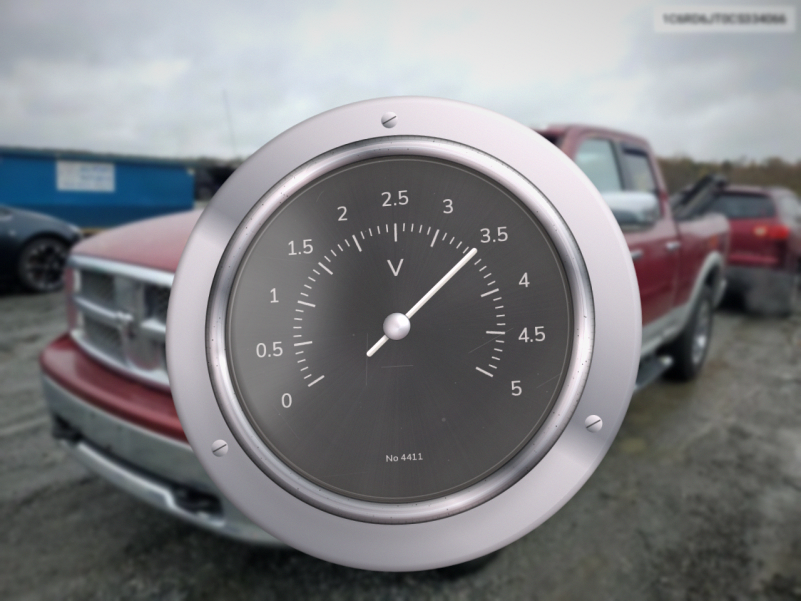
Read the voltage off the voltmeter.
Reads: 3.5 V
